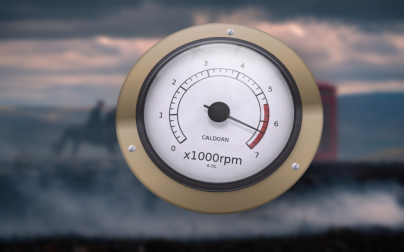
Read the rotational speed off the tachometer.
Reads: 6400 rpm
